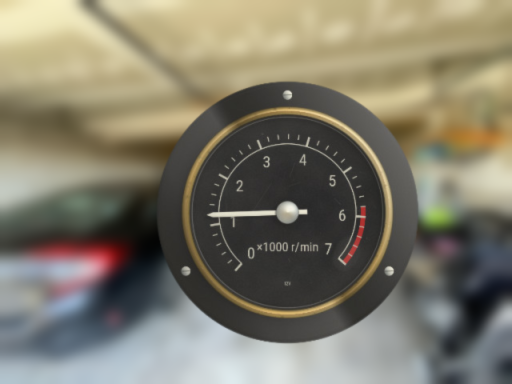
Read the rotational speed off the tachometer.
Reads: 1200 rpm
